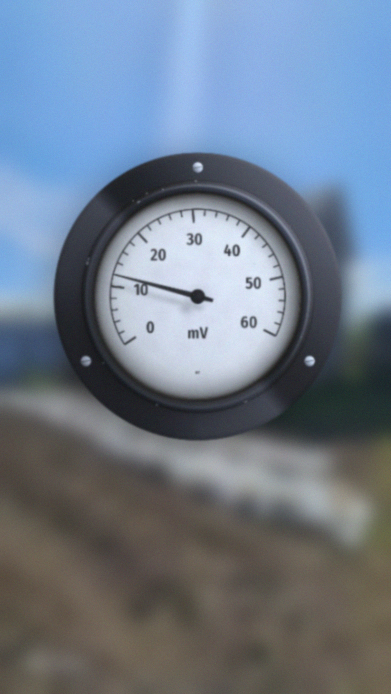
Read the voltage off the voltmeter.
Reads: 12 mV
